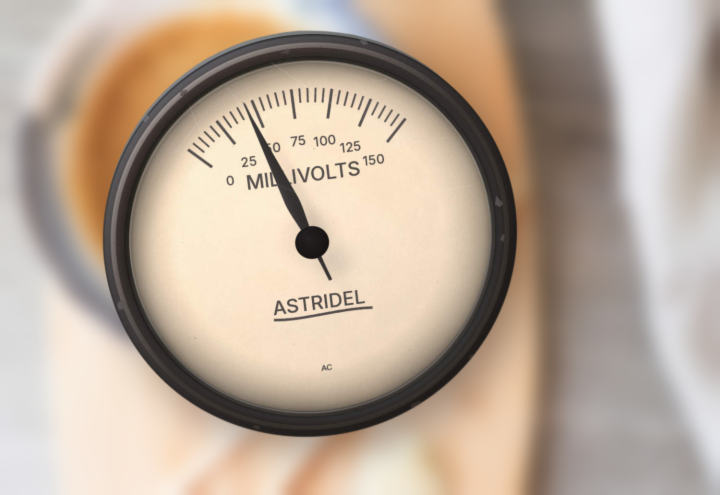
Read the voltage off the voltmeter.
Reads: 45 mV
